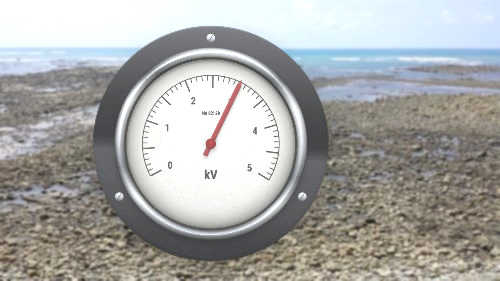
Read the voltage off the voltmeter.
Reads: 3 kV
